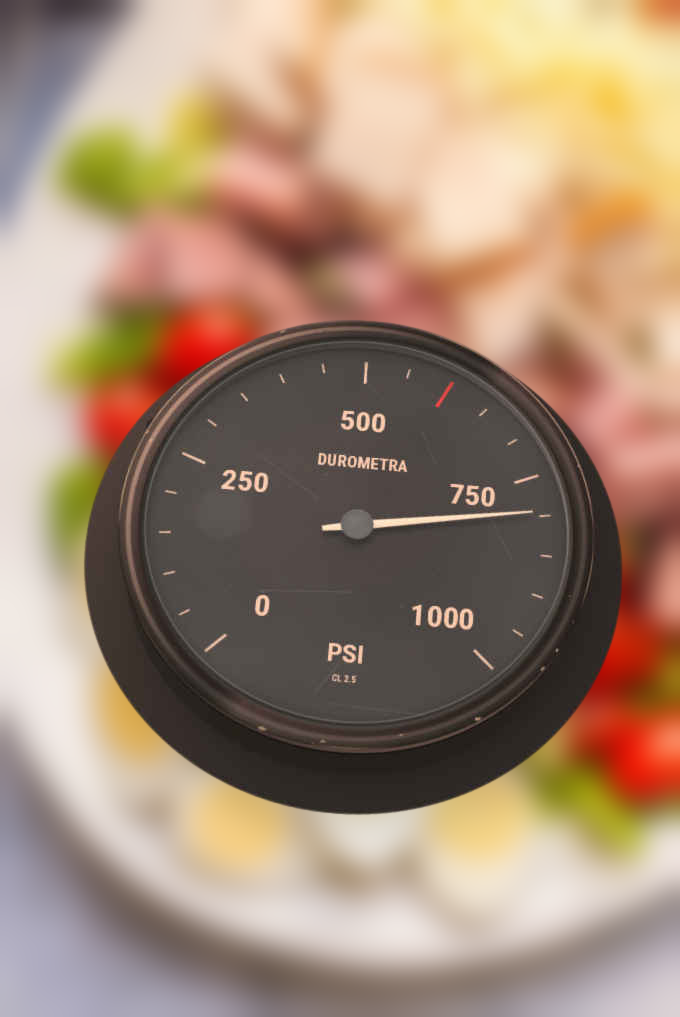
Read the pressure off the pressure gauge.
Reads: 800 psi
